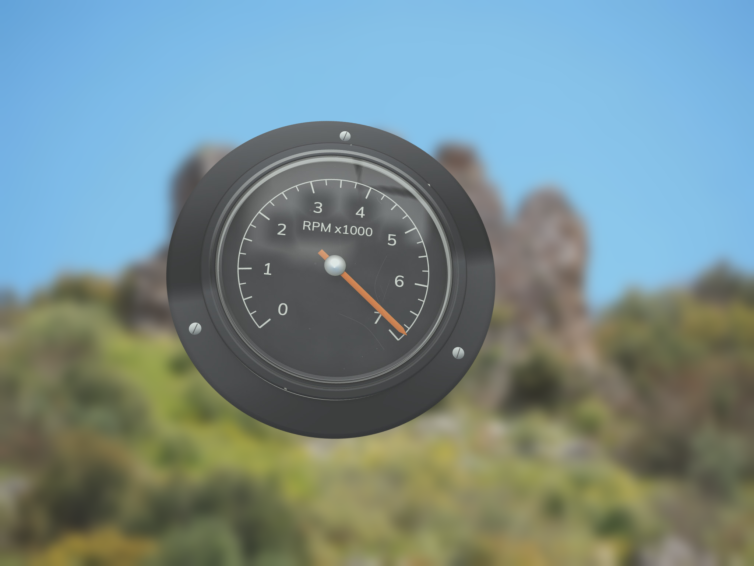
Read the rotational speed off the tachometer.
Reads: 6875 rpm
